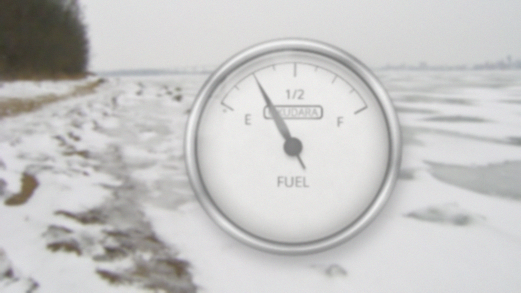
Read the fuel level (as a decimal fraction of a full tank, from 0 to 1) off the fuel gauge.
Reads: 0.25
